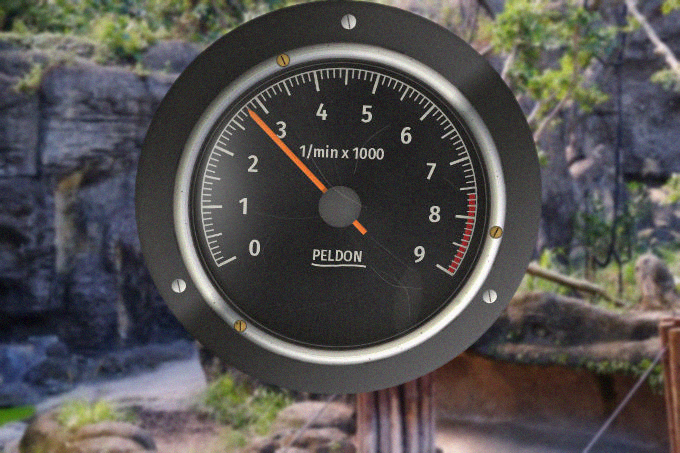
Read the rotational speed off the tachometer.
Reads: 2800 rpm
